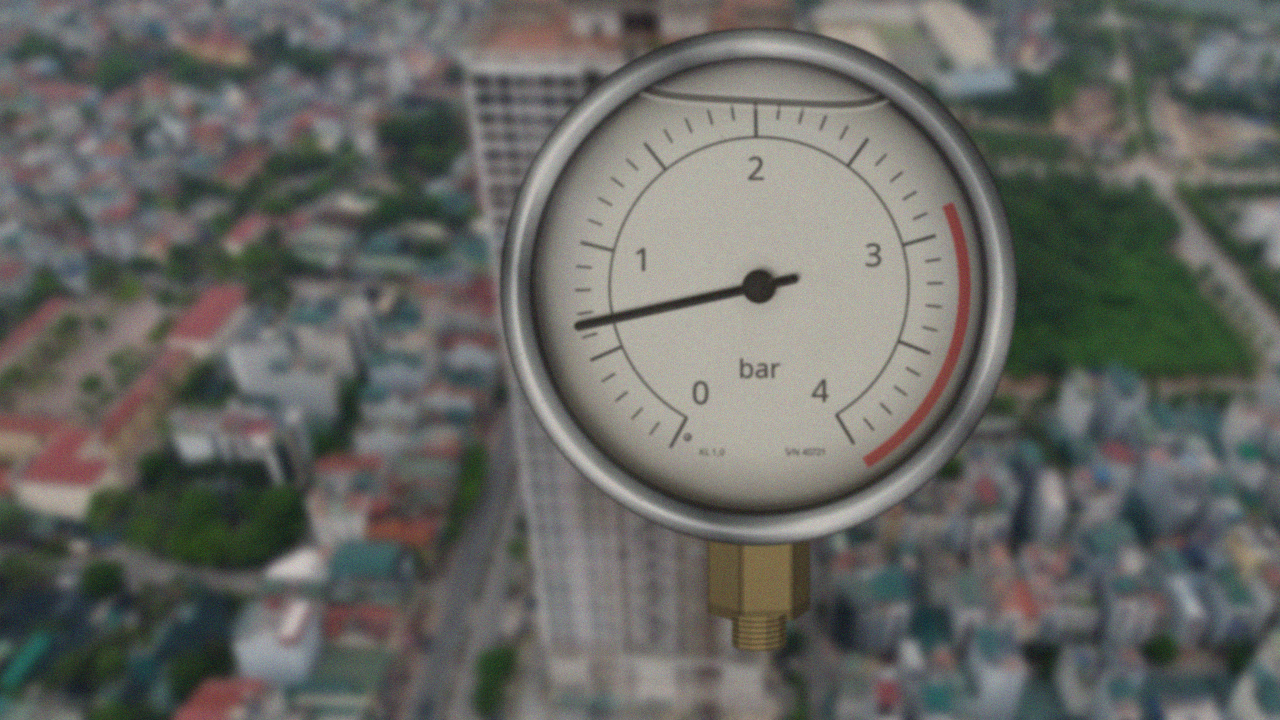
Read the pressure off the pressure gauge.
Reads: 0.65 bar
